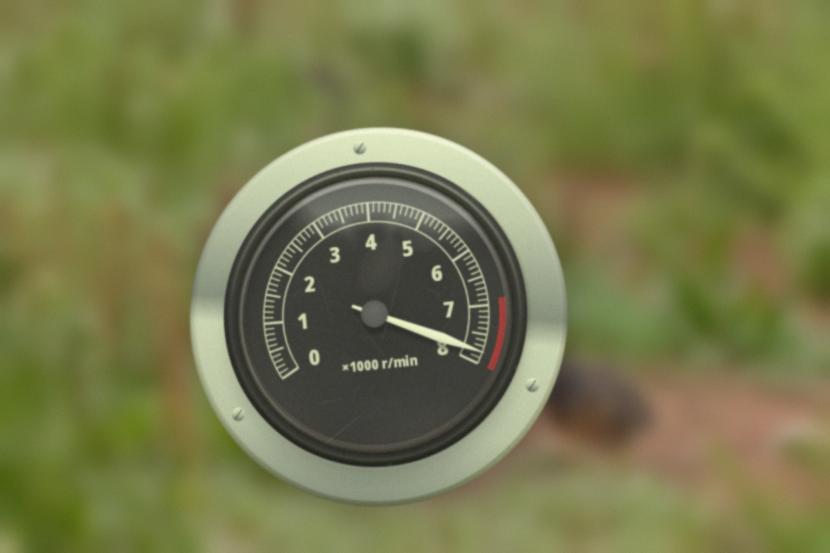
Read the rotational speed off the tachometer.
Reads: 7800 rpm
